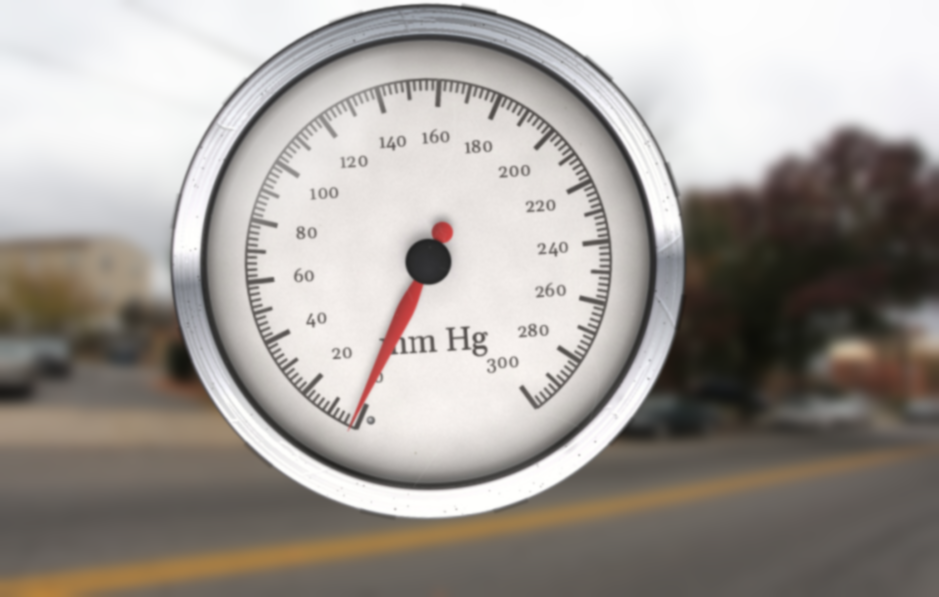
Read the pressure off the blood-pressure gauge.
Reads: 2 mmHg
